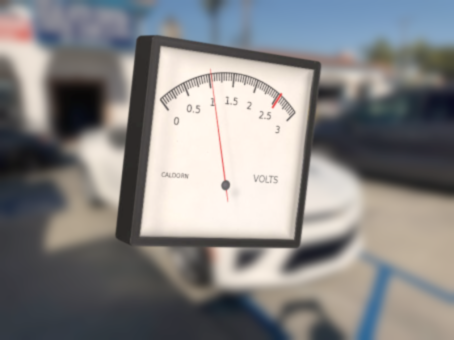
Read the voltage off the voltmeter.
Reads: 1 V
